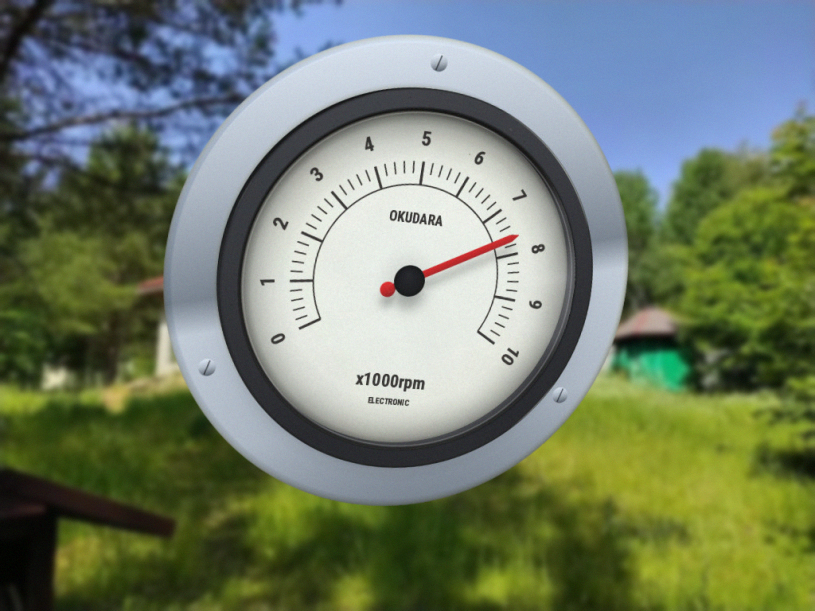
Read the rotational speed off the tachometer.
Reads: 7600 rpm
